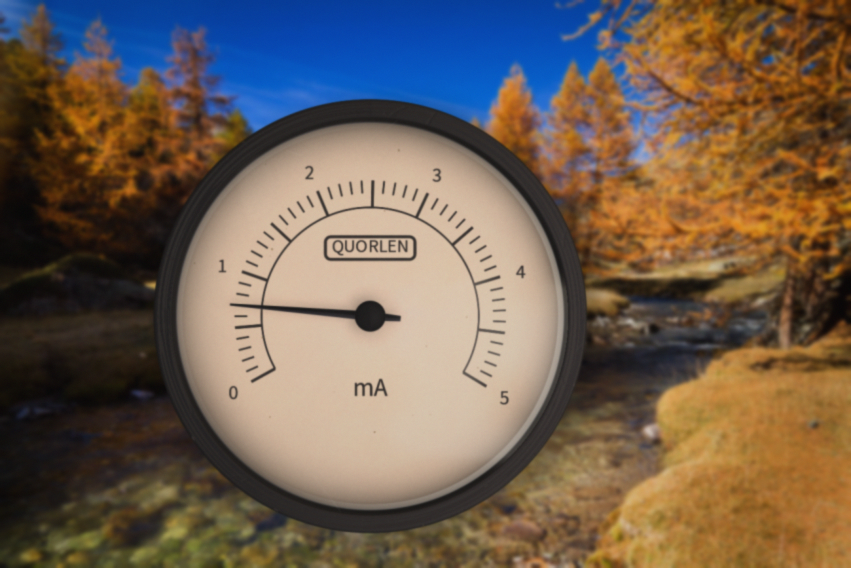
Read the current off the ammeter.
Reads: 0.7 mA
